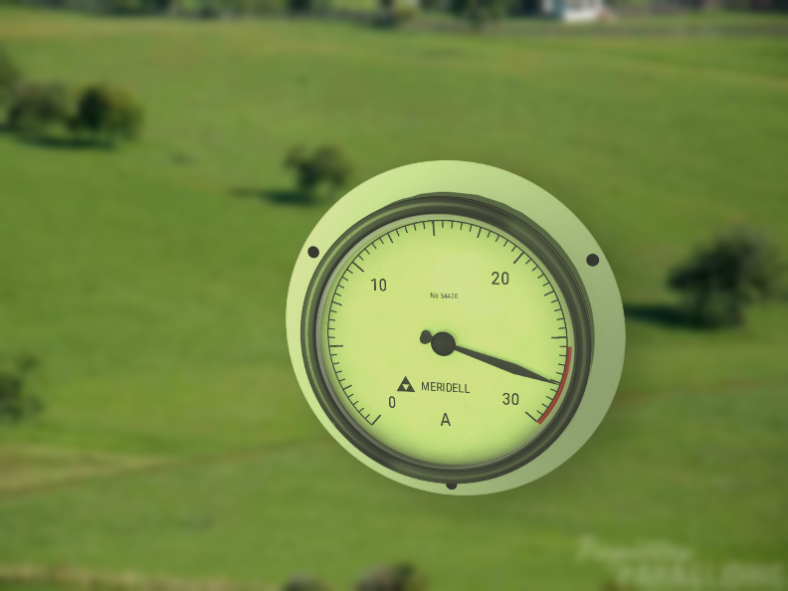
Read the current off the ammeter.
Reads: 27.5 A
